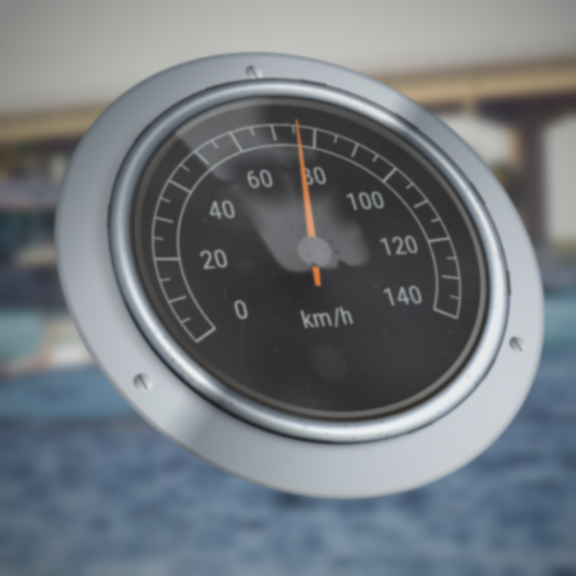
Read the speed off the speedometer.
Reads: 75 km/h
